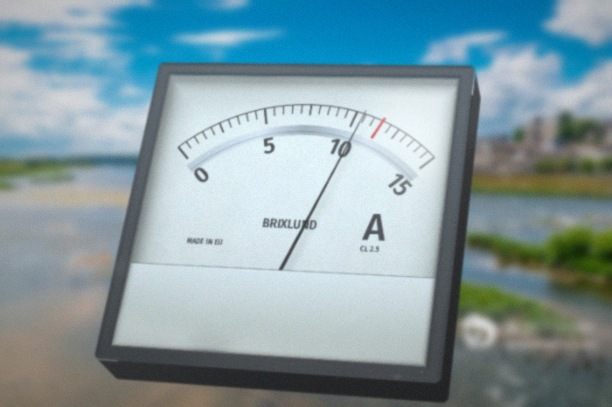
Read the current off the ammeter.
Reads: 10.5 A
